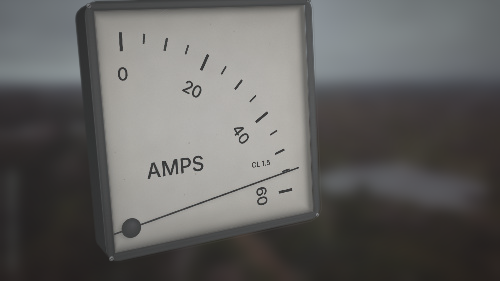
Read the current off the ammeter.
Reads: 55 A
